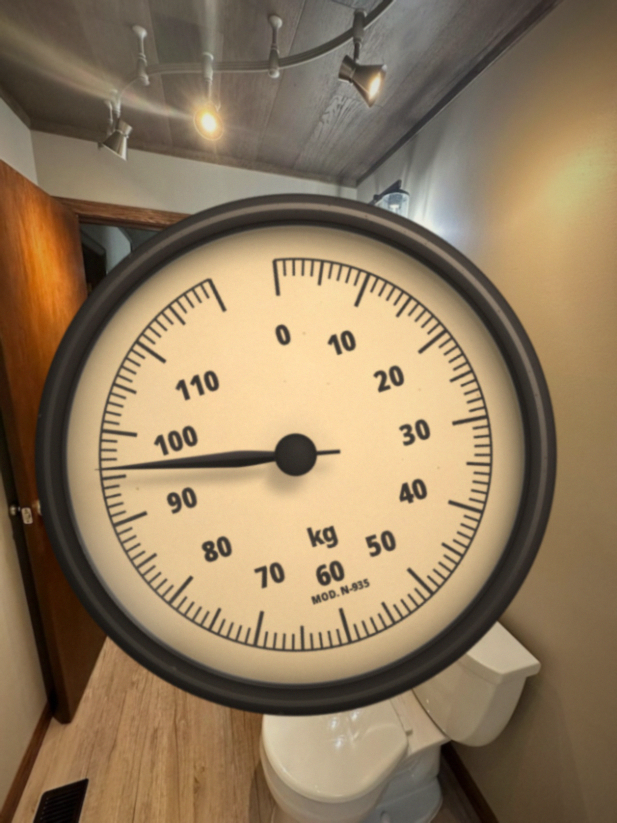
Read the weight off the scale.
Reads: 96 kg
